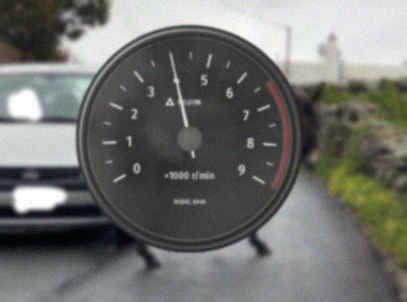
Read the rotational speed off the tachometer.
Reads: 4000 rpm
